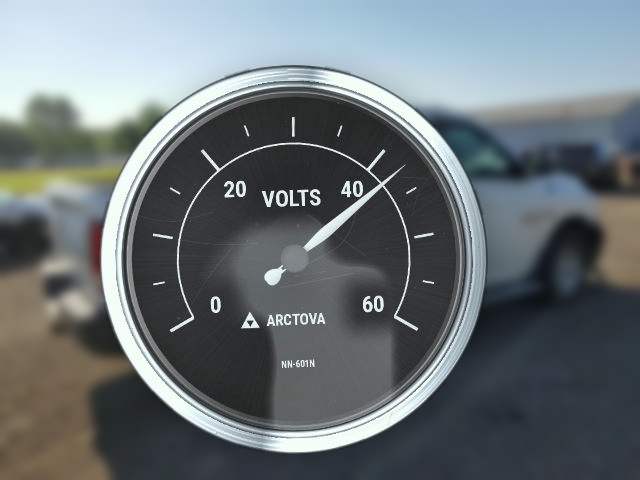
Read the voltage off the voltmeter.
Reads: 42.5 V
